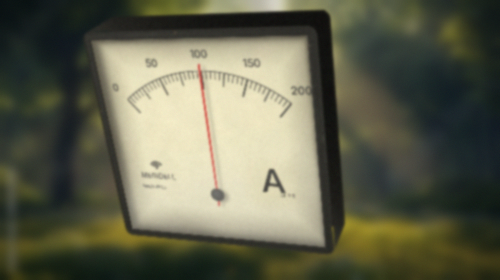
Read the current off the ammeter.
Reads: 100 A
